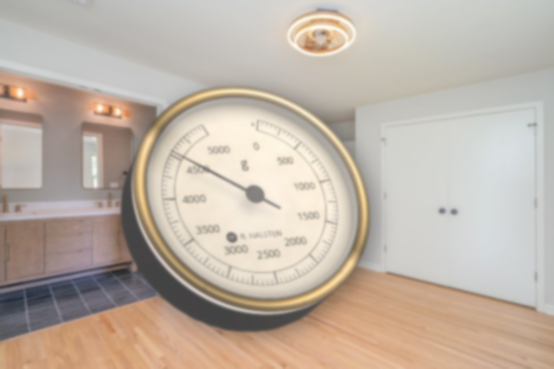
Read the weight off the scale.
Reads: 4500 g
